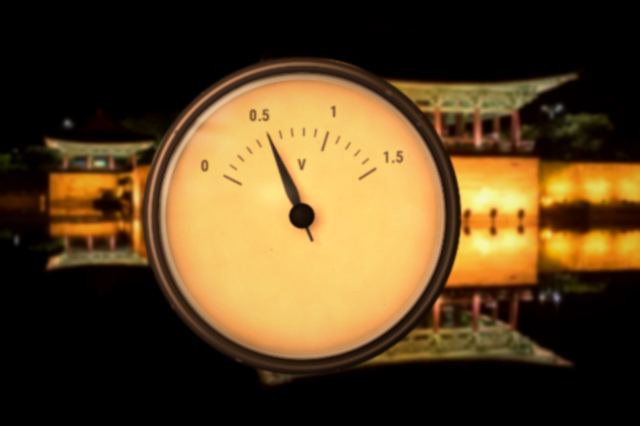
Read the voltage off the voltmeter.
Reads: 0.5 V
